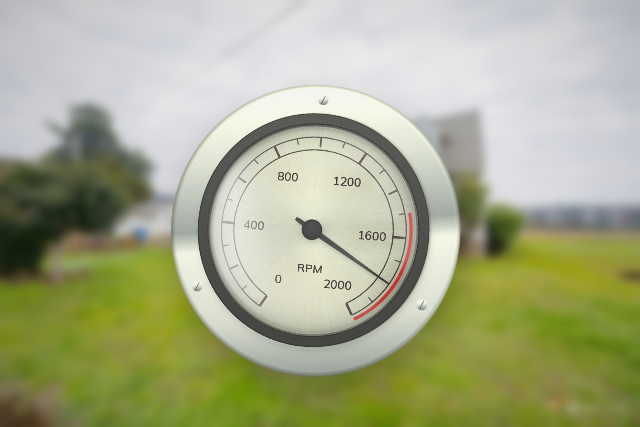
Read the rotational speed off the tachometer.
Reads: 1800 rpm
